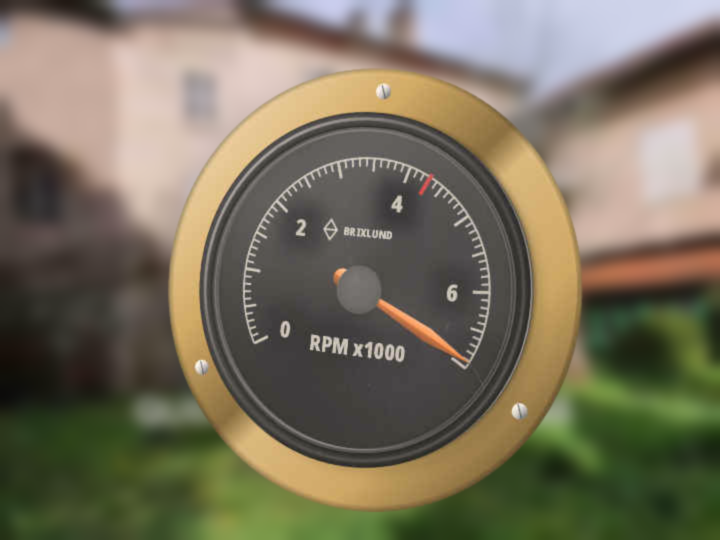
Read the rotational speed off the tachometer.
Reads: 6900 rpm
